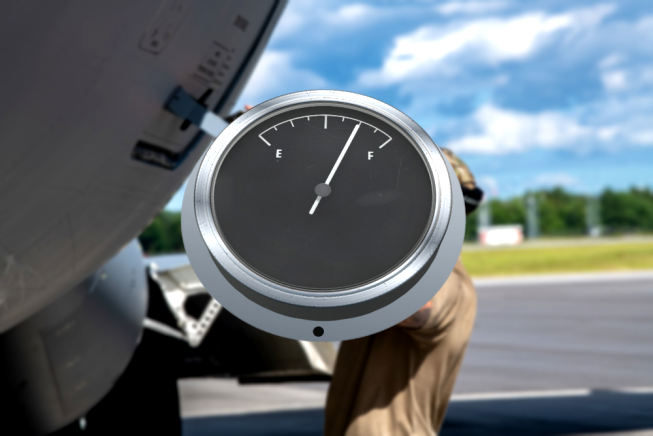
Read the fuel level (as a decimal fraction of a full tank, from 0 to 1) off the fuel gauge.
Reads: 0.75
